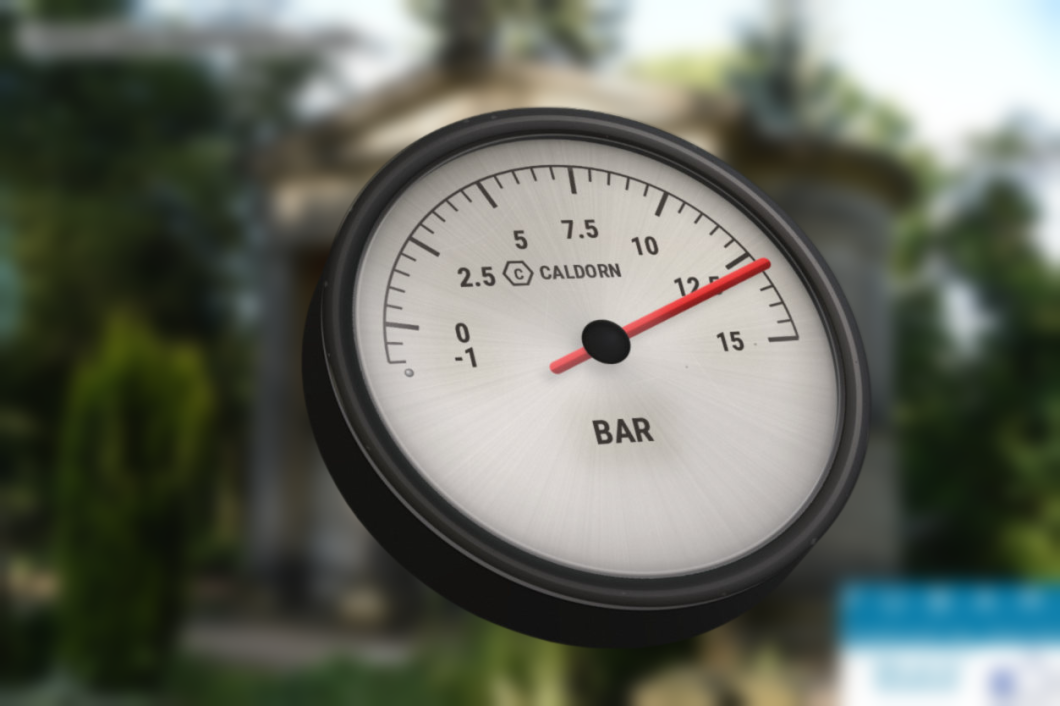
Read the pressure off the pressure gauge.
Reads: 13 bar
